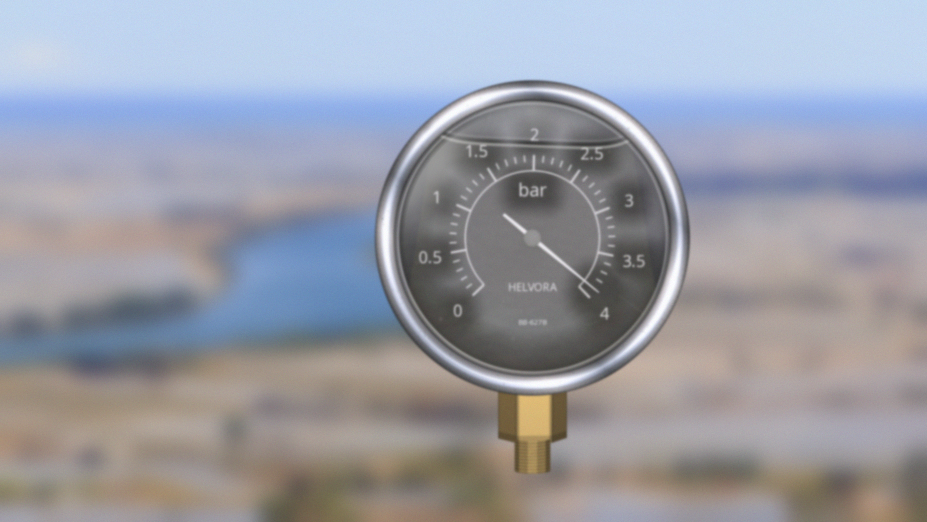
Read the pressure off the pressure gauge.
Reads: 3.9 bar
